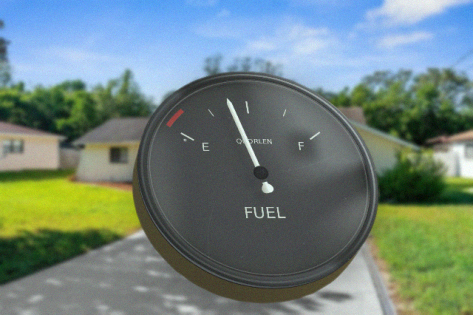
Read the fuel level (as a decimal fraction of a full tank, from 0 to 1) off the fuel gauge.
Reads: 0.375
